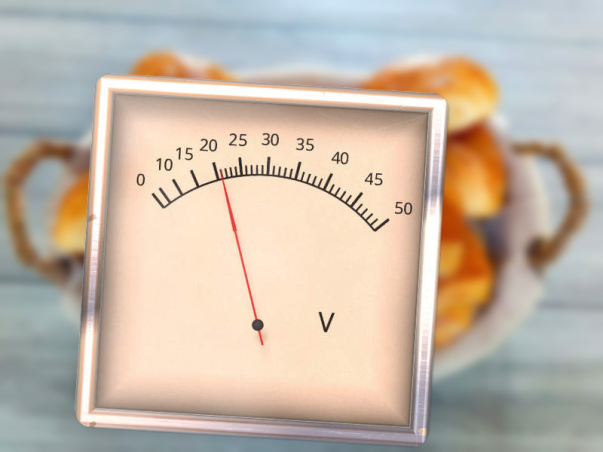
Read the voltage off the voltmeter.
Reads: 21 V
